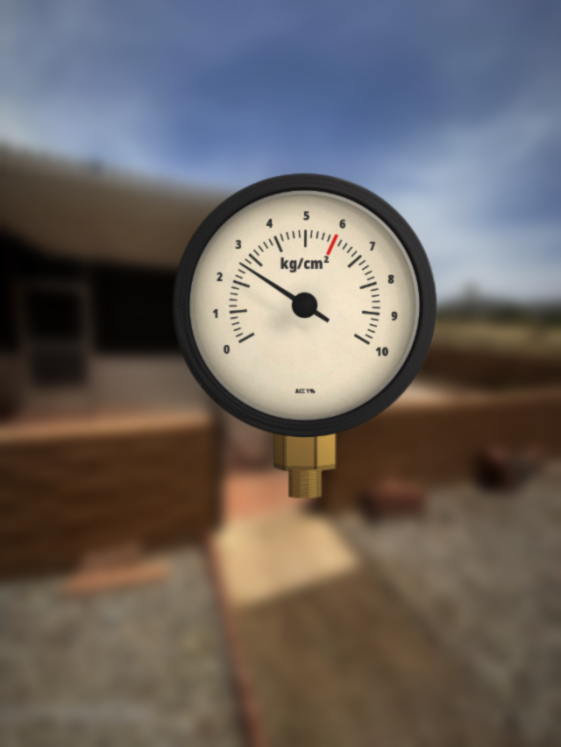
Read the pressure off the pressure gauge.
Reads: 2.6 kg/cm²
